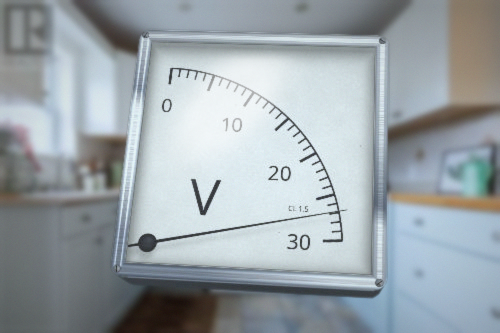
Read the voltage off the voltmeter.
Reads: 27 V
